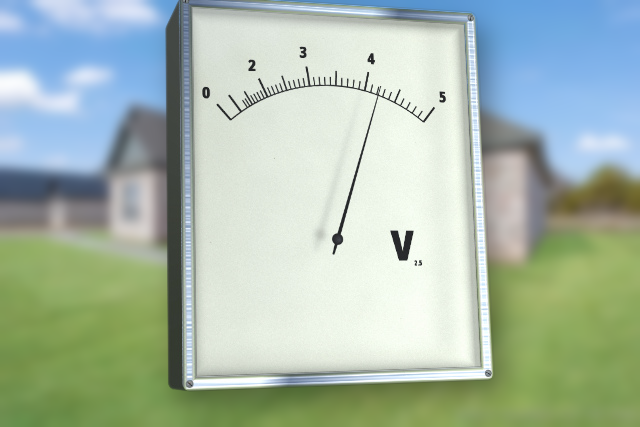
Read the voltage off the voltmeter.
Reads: 4.2 V
